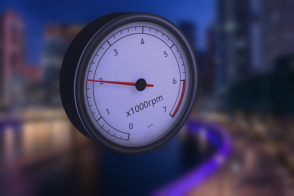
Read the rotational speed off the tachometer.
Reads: 2000 rpm
